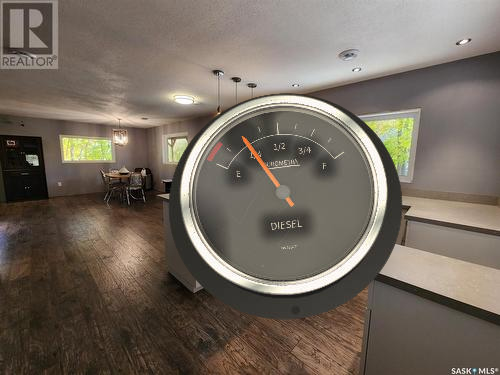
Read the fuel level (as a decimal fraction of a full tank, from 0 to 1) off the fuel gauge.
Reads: 0.25
